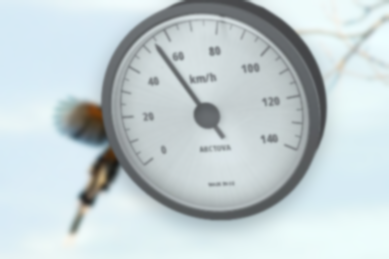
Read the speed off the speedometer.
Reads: 55 km/h
